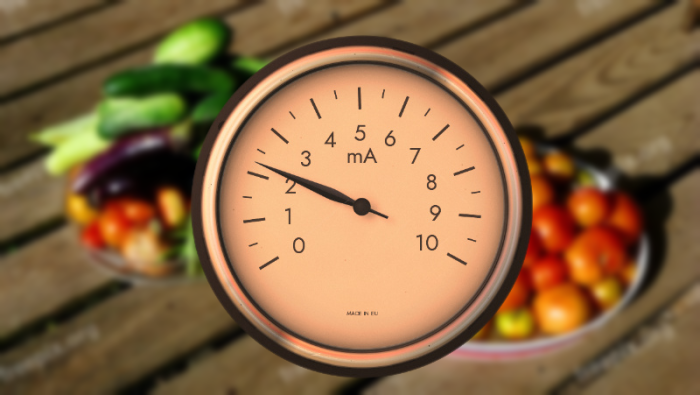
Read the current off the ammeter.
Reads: 2.25 mA
